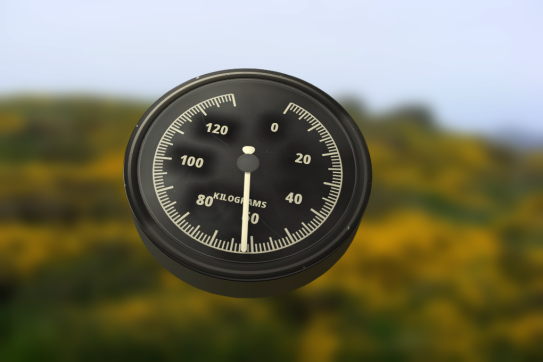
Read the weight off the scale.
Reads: 62 kg
